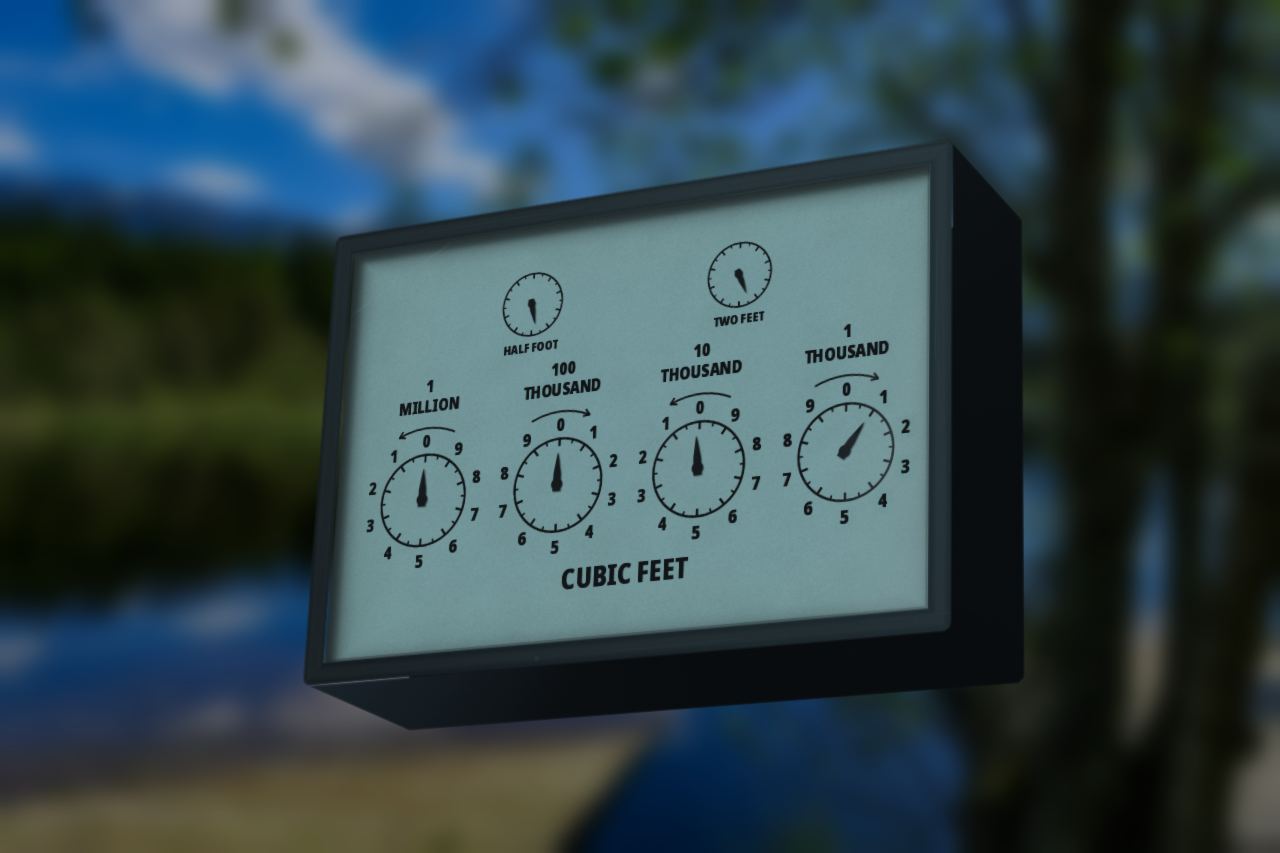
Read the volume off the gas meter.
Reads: 100 ft³
